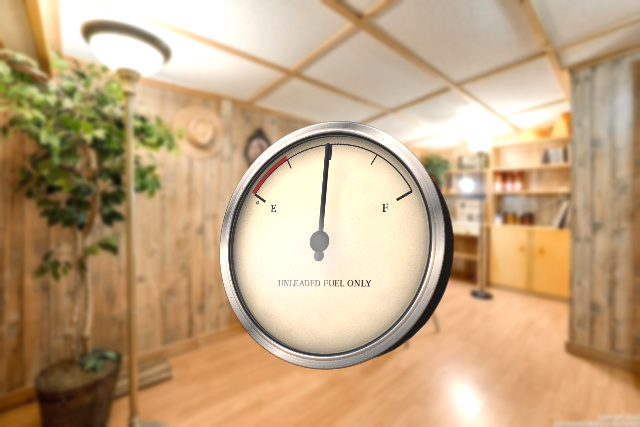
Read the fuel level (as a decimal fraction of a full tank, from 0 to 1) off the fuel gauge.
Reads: 0.5
